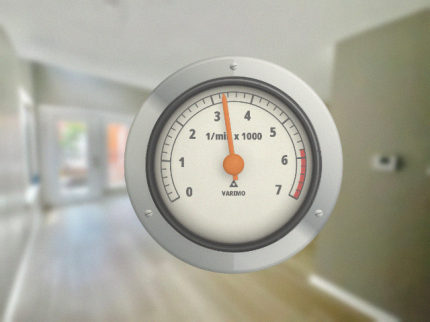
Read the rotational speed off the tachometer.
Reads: 3300 rpm
